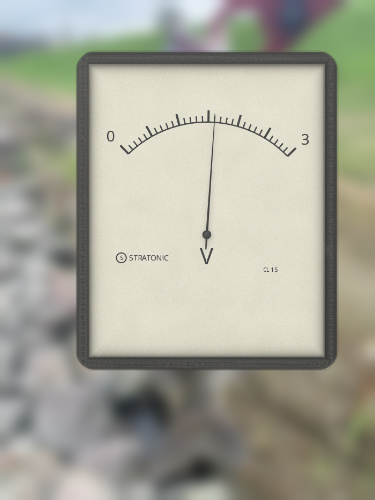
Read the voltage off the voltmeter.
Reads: 1.6 V
